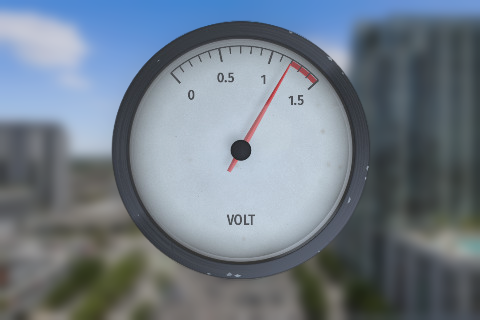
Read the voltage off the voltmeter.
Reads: 1.2 V
